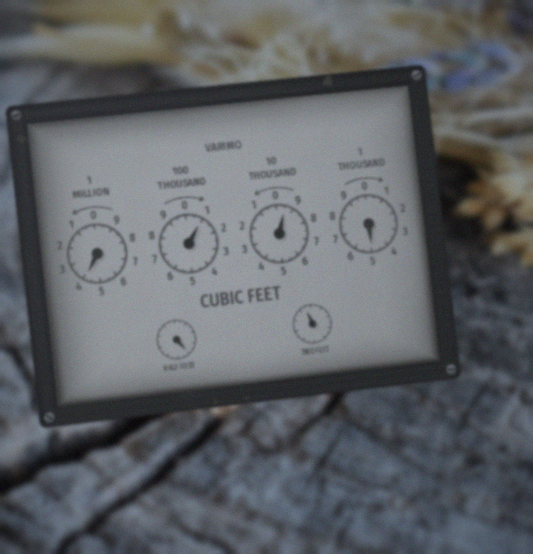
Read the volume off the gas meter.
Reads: 409500 ft³
